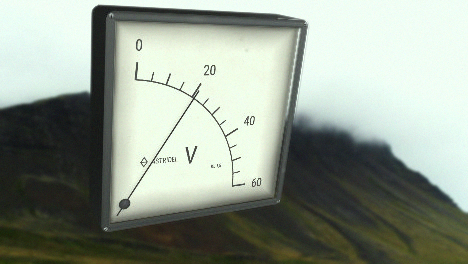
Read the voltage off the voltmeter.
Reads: 20 V
